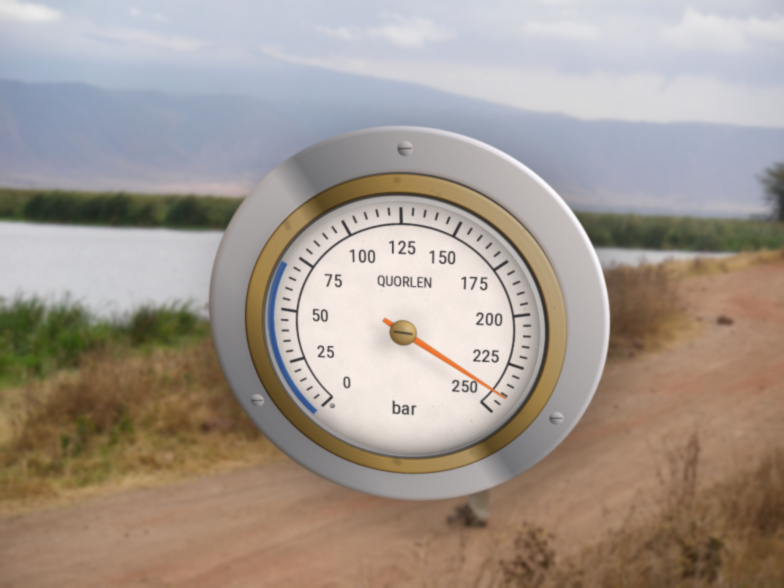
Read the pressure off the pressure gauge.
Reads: 240 bar
